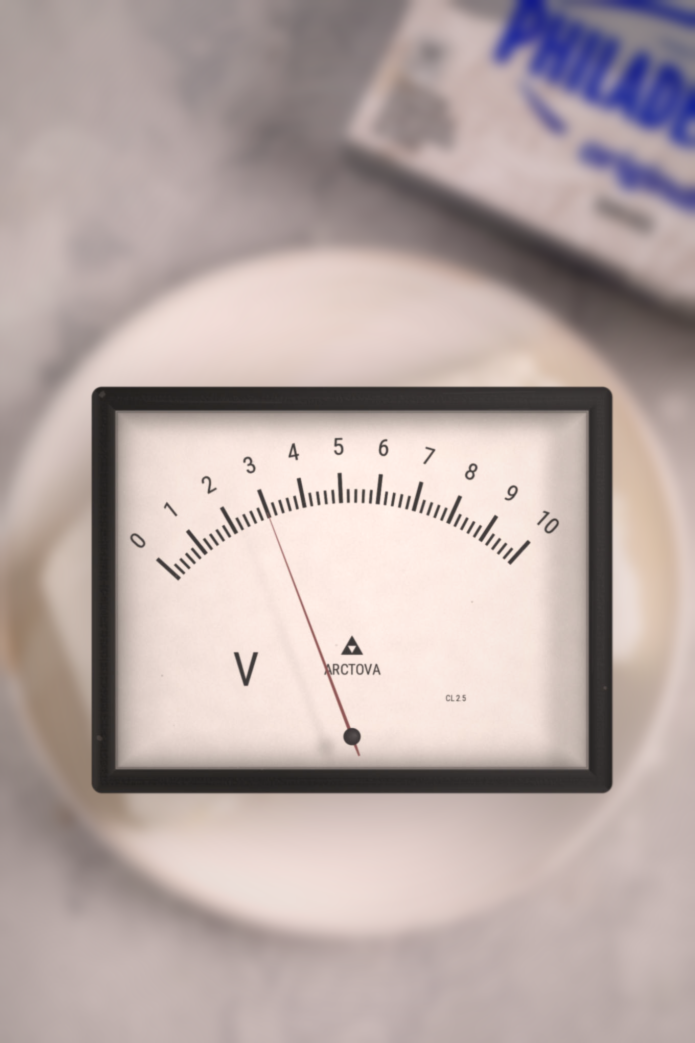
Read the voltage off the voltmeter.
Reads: 3 V
